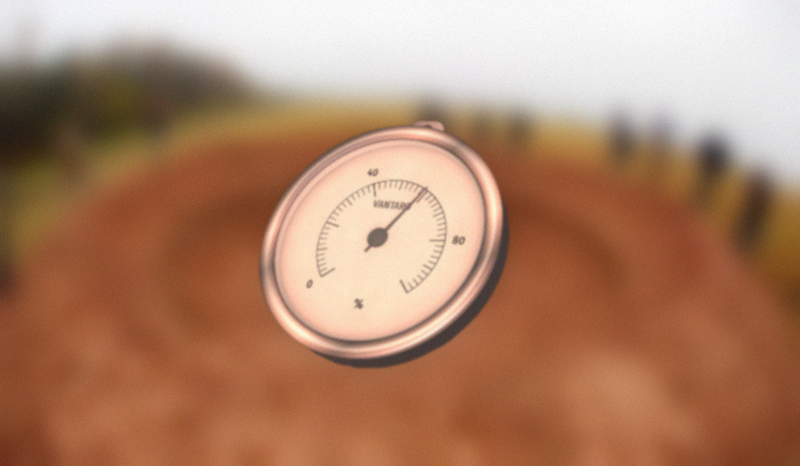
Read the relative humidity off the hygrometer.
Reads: 60 %
